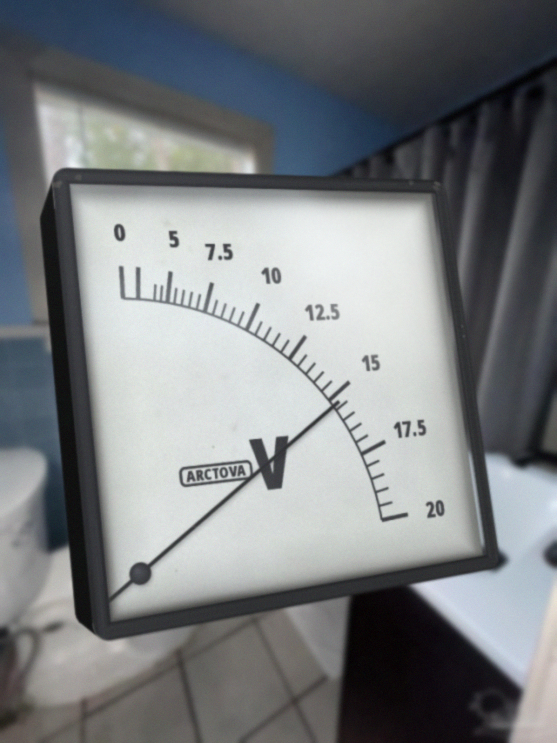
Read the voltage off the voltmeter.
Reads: 15.25 V
